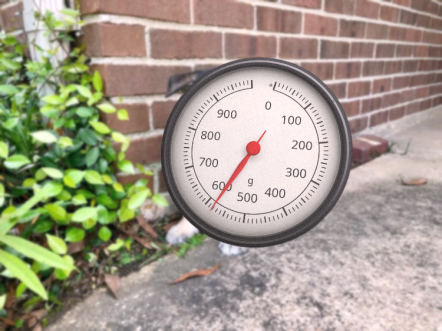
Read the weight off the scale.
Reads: 580 g
